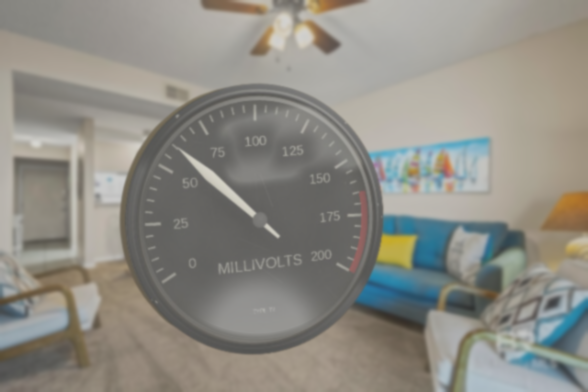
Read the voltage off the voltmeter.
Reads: 60 mV
